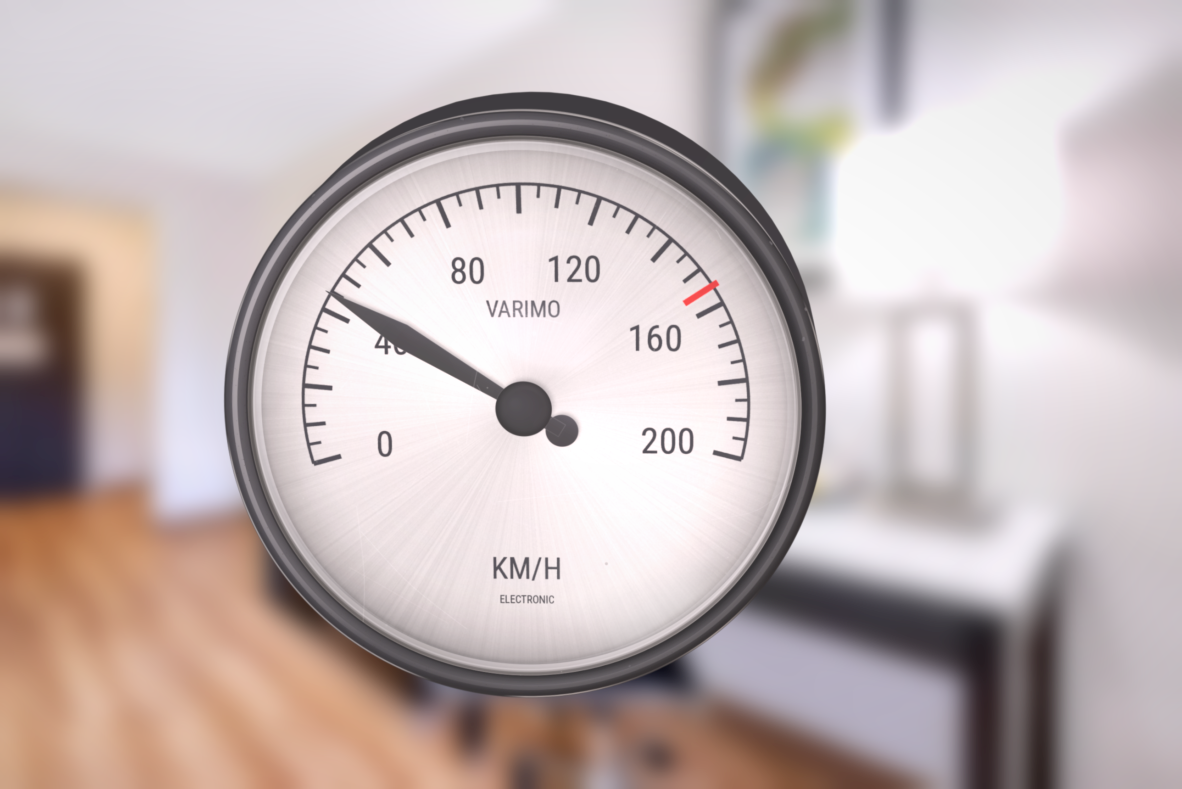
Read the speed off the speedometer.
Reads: 45 km/h
